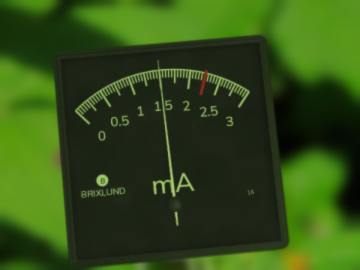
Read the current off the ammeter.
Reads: 1.5 mA
